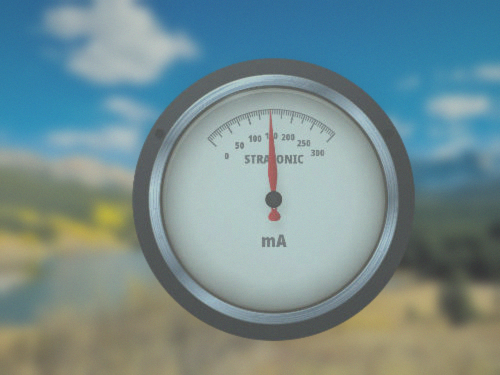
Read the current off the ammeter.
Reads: 150 mA
